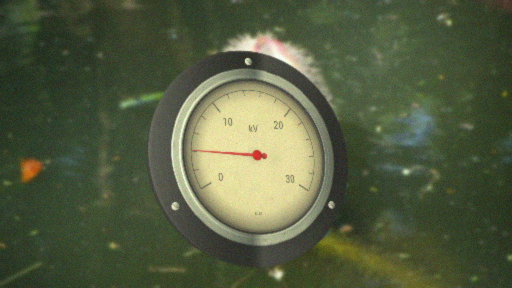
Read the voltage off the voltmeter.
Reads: 4 kV
